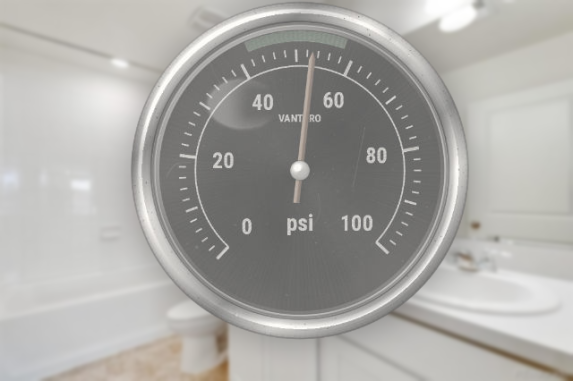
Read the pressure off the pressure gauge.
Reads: 53 psi
